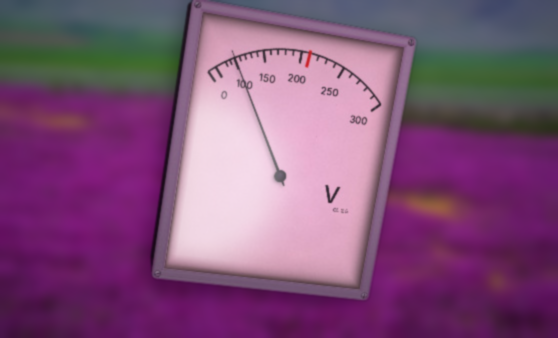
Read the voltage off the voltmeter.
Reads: 100 V
